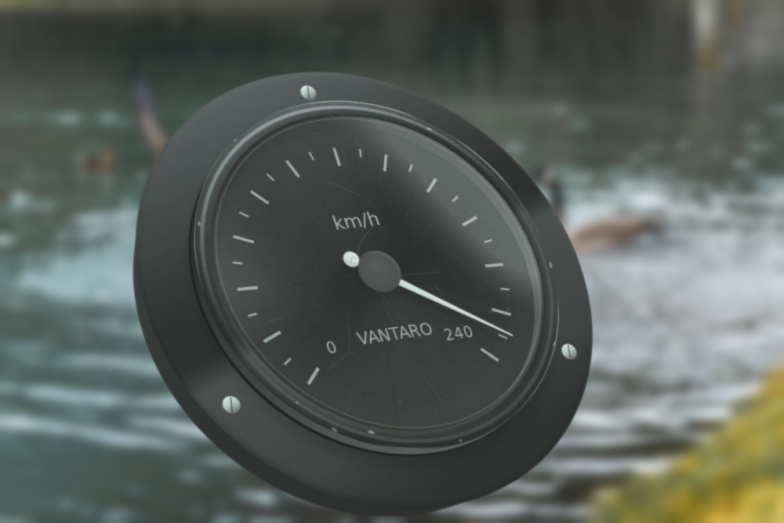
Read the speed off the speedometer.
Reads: 230 km/h
